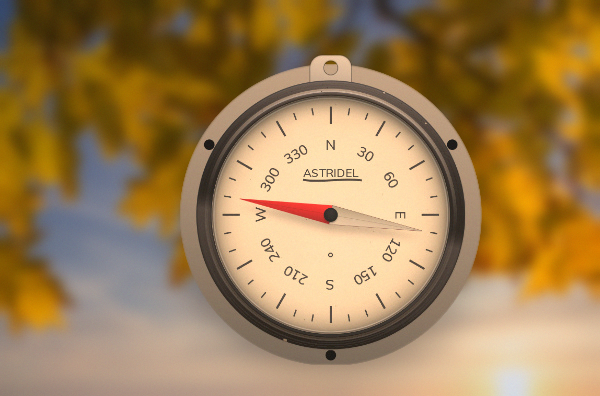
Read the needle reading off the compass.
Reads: 280 °
